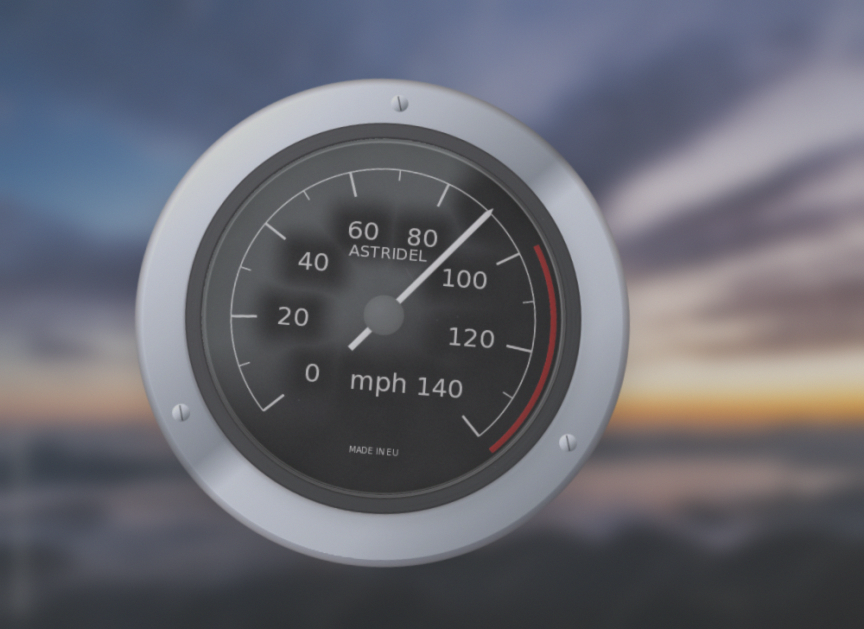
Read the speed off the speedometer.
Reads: 90 mph
